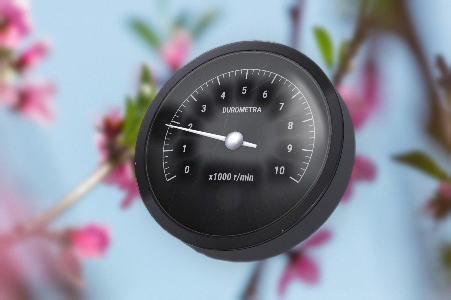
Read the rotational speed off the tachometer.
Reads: 1800 rpm
